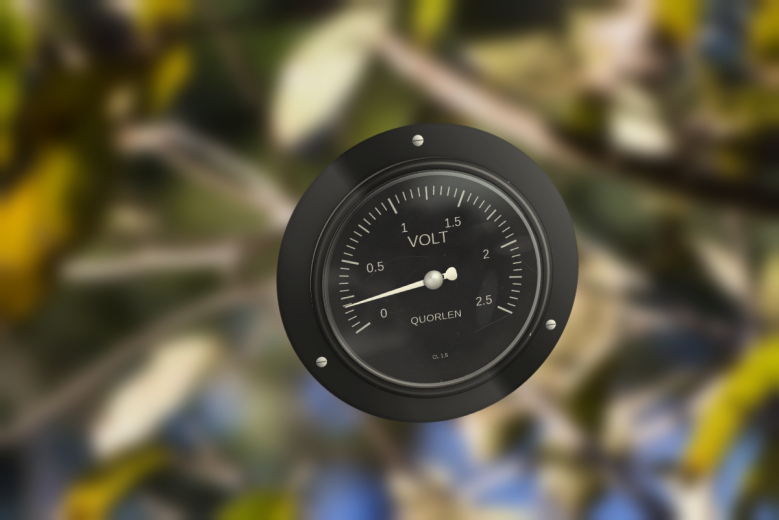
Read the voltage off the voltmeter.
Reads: 0.2 V
